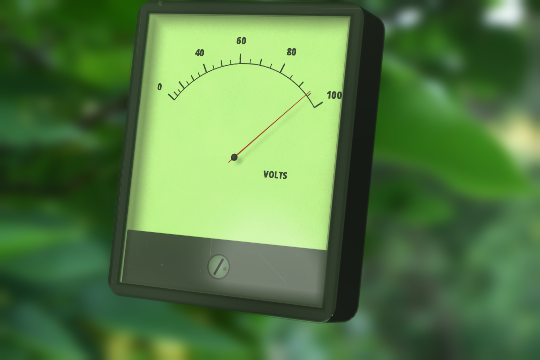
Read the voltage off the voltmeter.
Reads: 95 V
